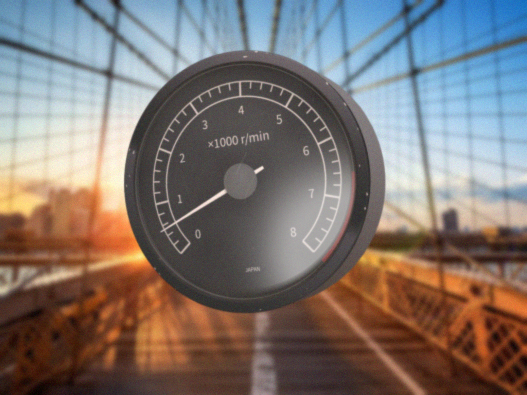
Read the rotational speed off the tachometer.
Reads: 500 rpm
